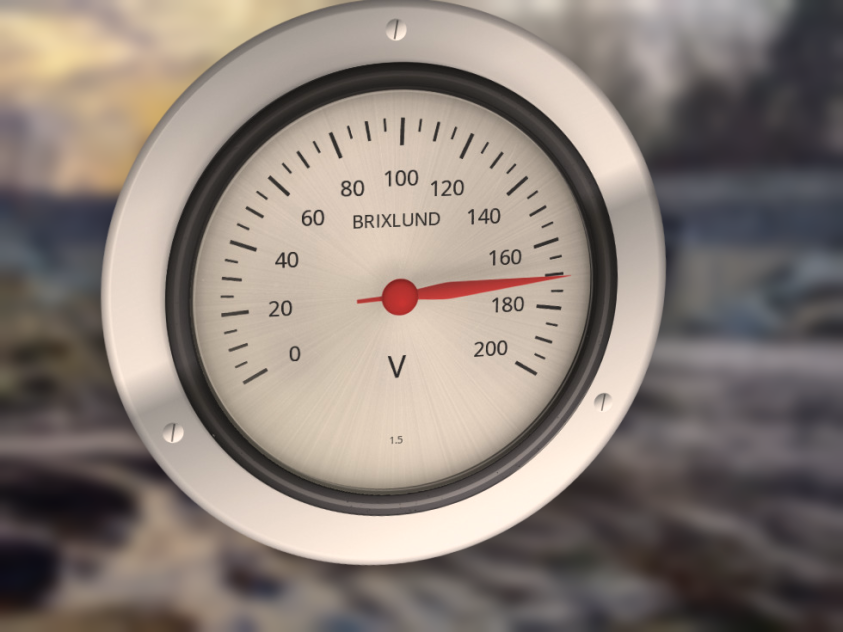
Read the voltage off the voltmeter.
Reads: 170 V
